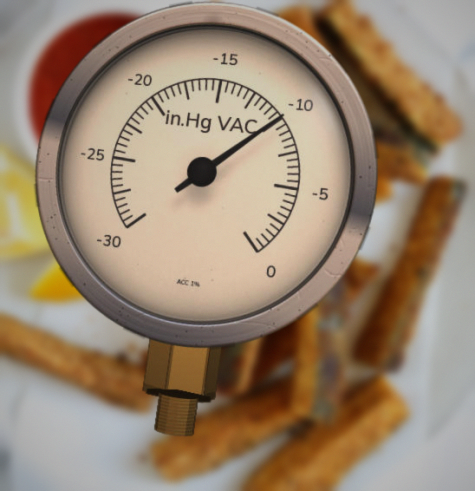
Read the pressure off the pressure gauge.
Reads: -10 inHg
